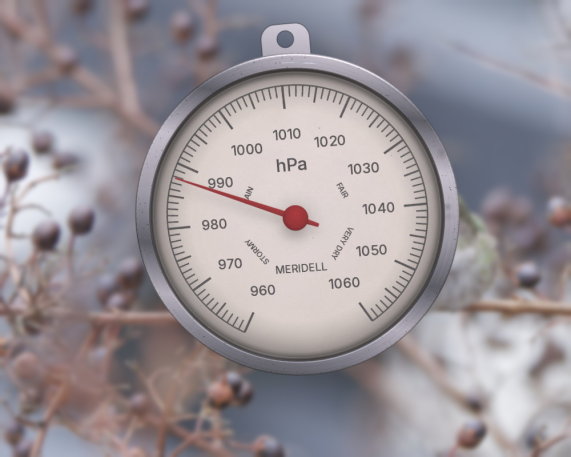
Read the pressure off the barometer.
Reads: 988 hPa
